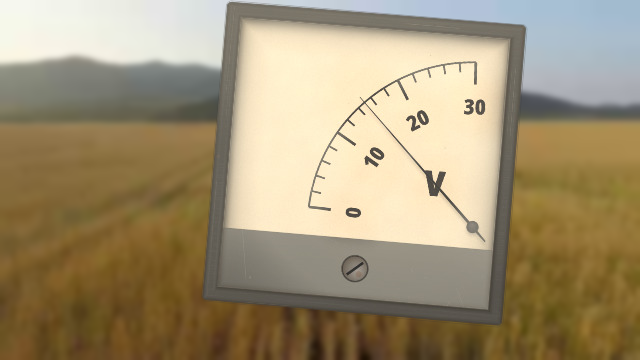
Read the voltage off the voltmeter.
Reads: 15 V
